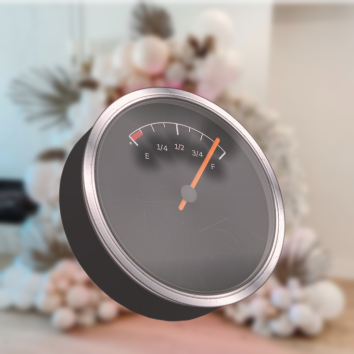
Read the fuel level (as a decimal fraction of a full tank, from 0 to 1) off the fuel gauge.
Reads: 0.875
